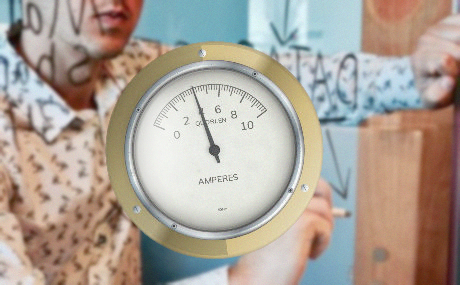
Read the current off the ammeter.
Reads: 4 A
